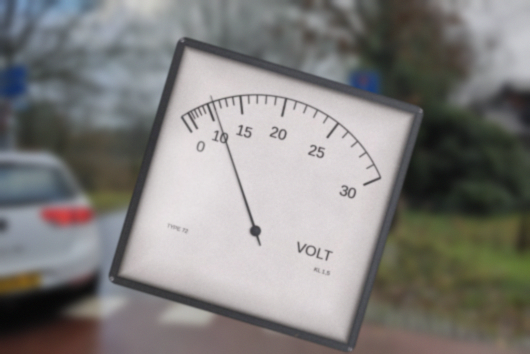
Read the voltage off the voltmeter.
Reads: 11 V
